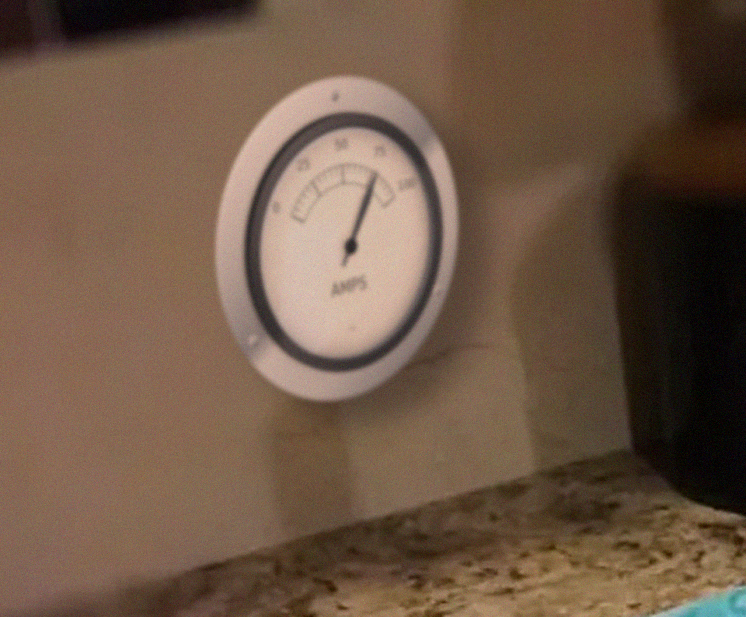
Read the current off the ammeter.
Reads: 75 A
